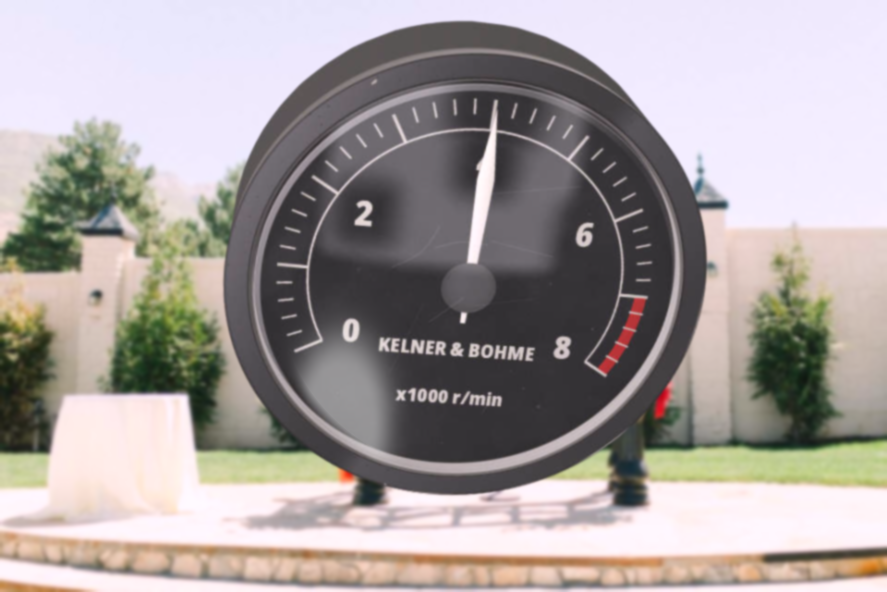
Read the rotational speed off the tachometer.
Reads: 4000 rpm
